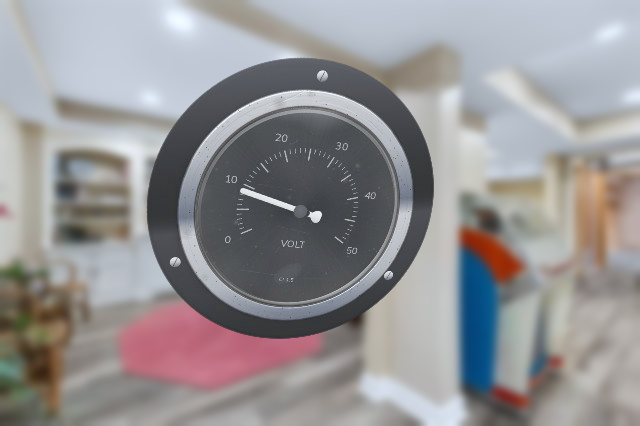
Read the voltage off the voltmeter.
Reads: 9 V
